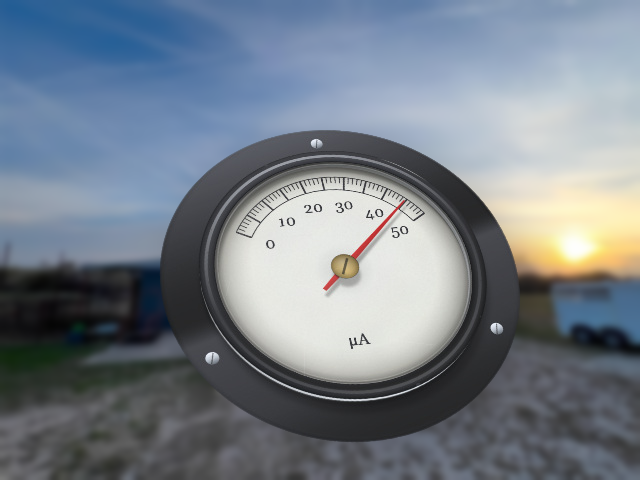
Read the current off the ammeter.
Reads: 45 µA
